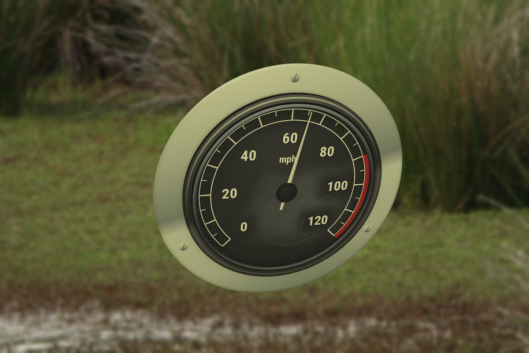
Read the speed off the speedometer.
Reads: 65 mph
